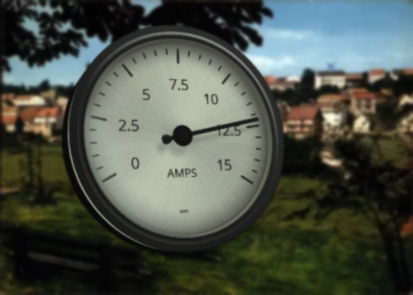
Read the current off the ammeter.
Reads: 12.25 A
